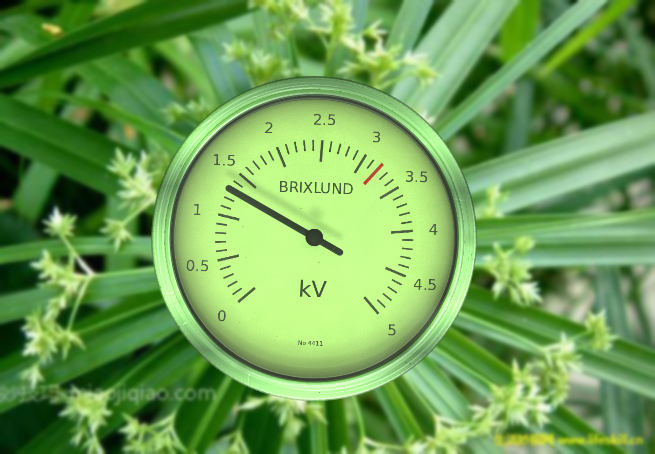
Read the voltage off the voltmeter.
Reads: 1.3 kV
